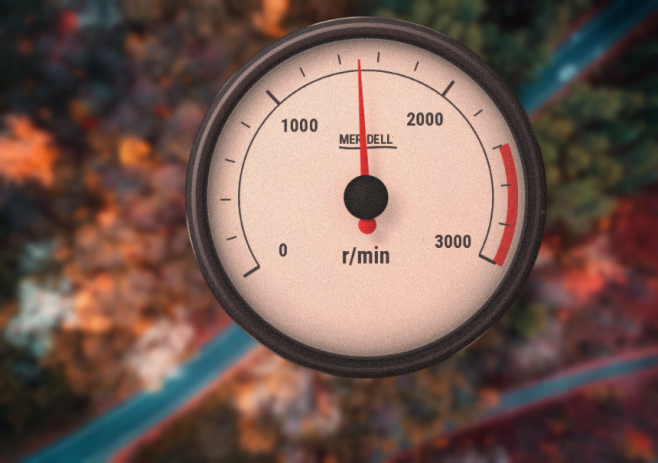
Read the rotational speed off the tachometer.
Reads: 1500 rpm
